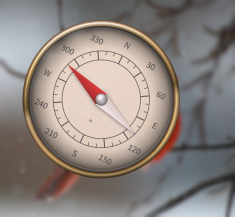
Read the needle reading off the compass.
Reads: 290 °
